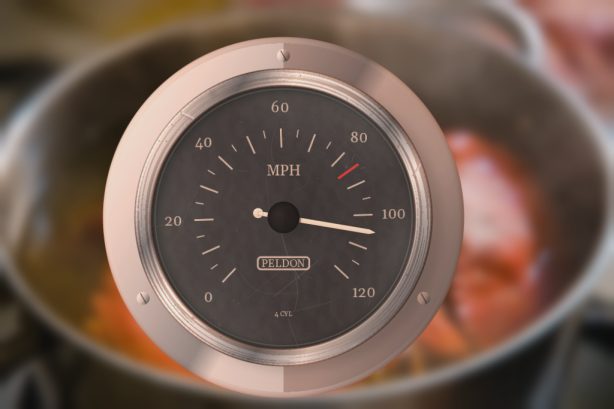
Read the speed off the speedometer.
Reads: 105 mph
